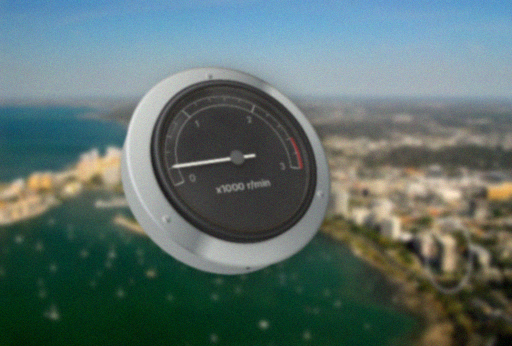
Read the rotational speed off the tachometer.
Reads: 200 rpm
